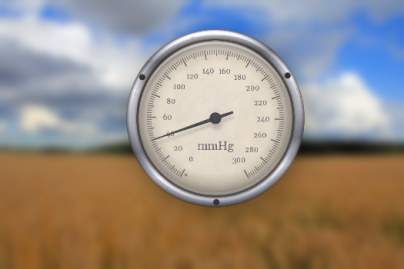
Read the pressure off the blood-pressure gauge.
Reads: 40 mmHg
